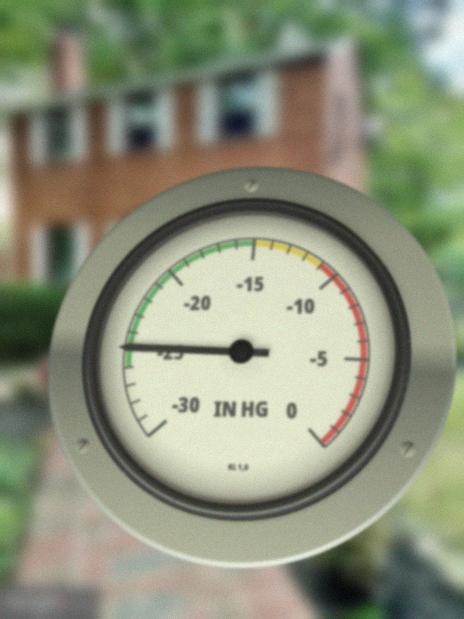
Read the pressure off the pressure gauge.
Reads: -25 inHg
